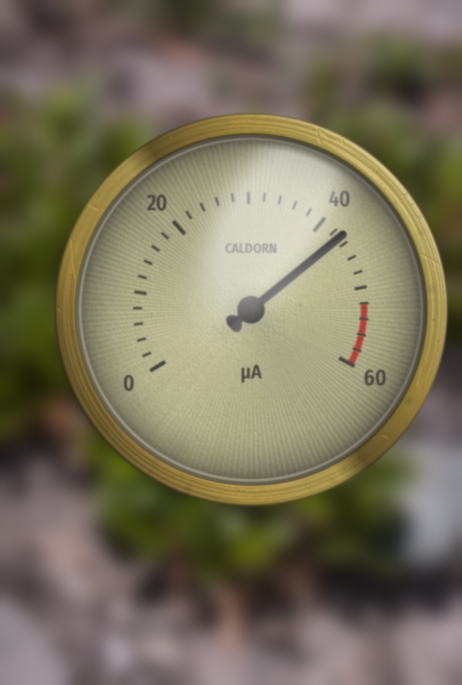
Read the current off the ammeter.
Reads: 43 µA
